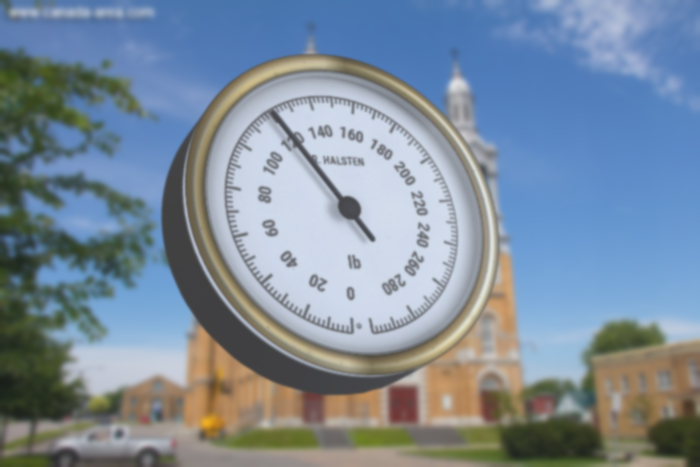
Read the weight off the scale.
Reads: 120 lb
